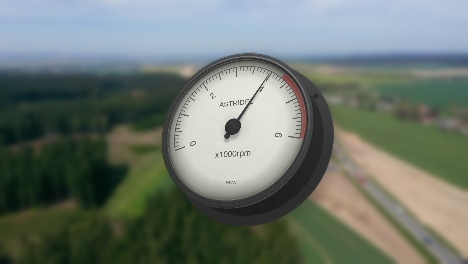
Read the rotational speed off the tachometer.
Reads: 4000 rpm
